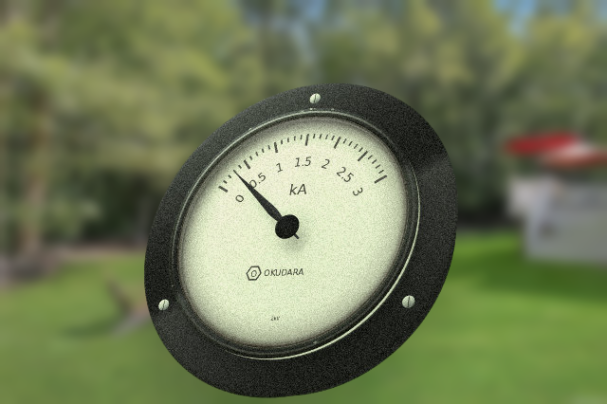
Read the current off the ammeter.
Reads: 0.3 kA
